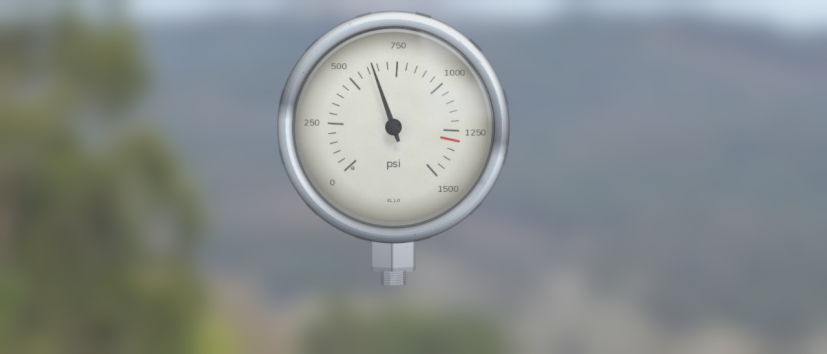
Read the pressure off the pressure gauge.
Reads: 625 psi
